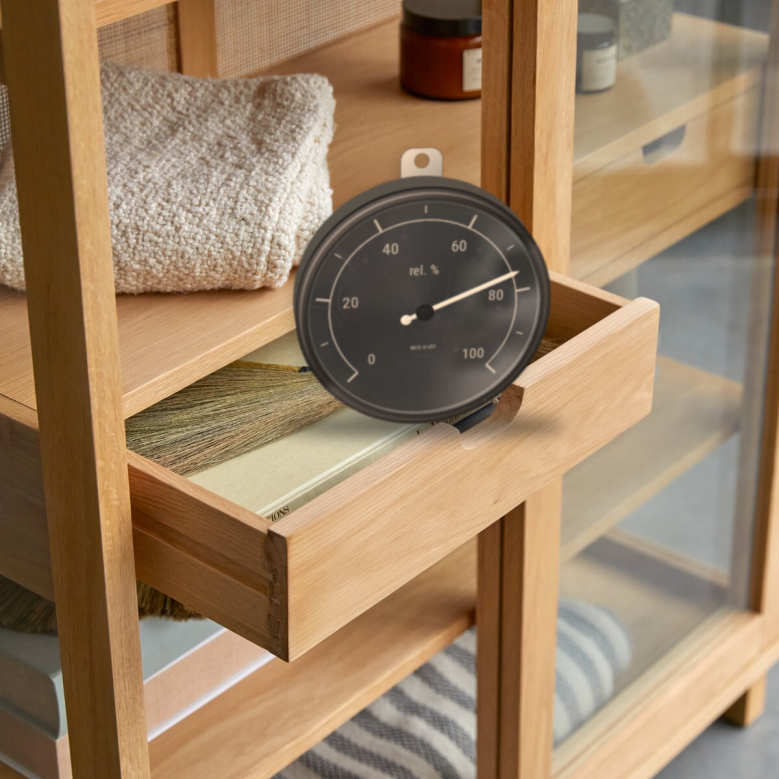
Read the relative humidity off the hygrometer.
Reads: 75 %
